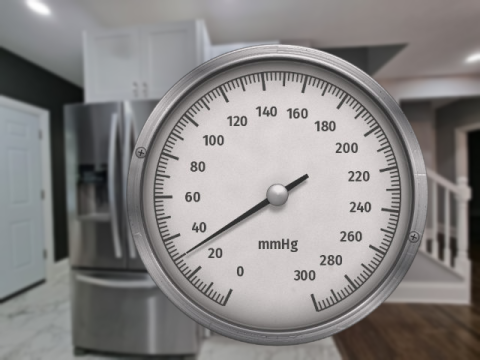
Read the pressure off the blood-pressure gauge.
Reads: 30 mmHg
